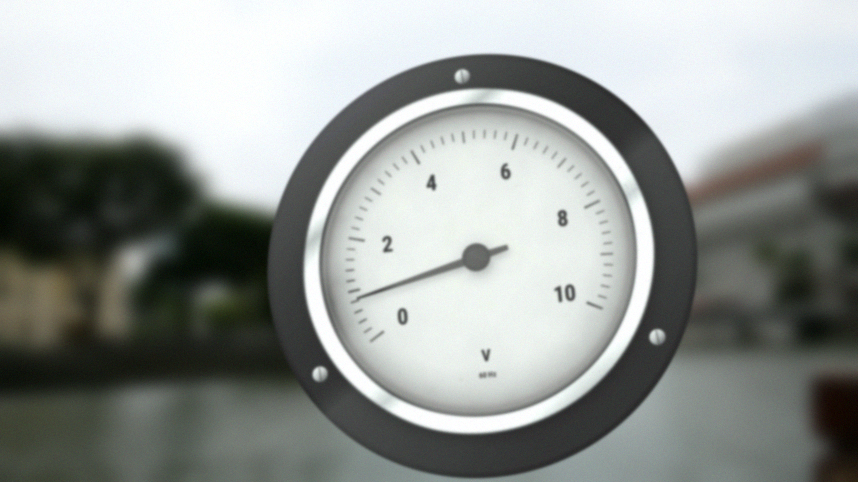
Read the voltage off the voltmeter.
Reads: 0.8 V
